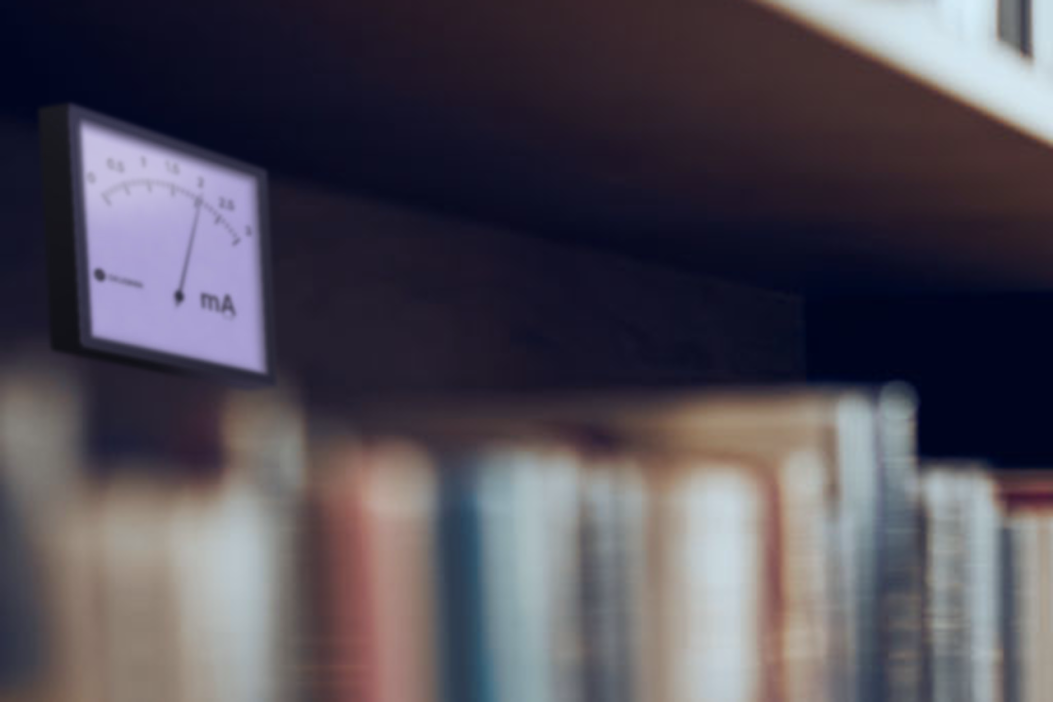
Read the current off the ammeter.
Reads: 2 mA
